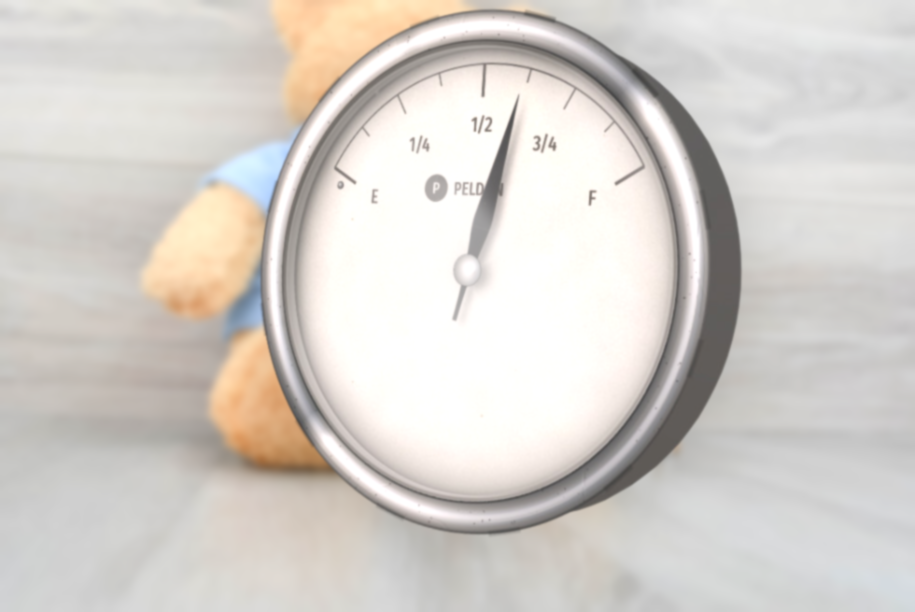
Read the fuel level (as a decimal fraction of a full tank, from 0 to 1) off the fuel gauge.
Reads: 0.625
